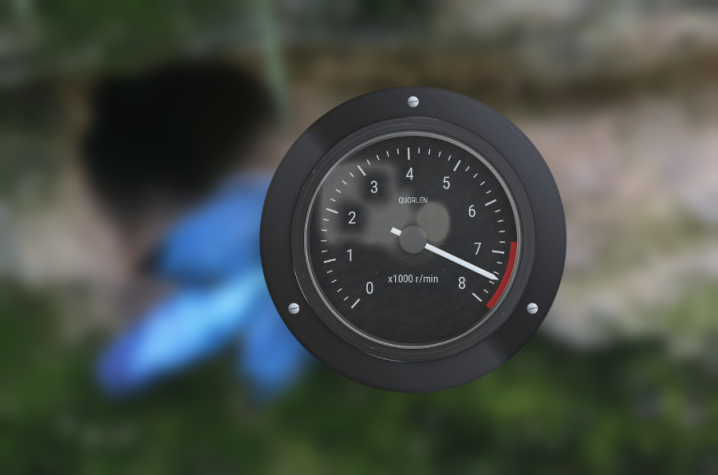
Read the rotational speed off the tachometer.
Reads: 7500 rpm
